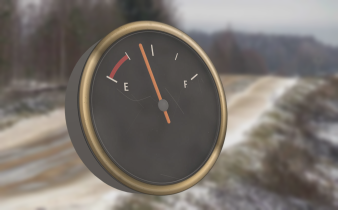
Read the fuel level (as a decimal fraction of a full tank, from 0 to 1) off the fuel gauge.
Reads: 0.375
